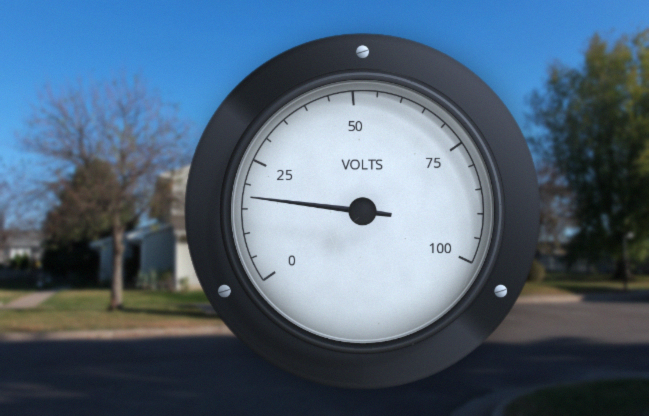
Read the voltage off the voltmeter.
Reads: 17.5 V
